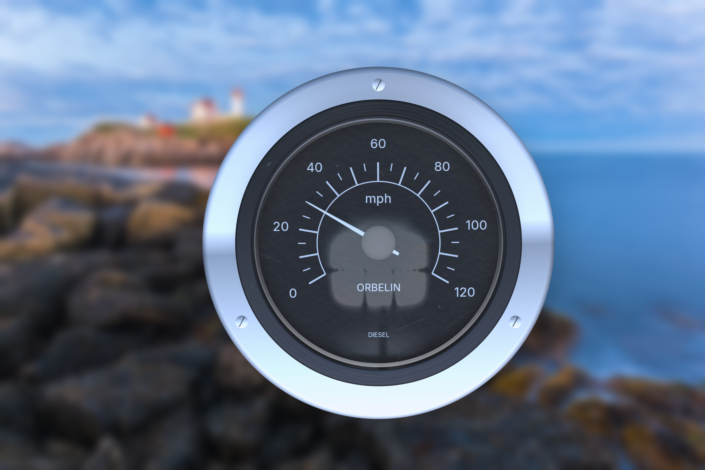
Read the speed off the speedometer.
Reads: 30 mph
